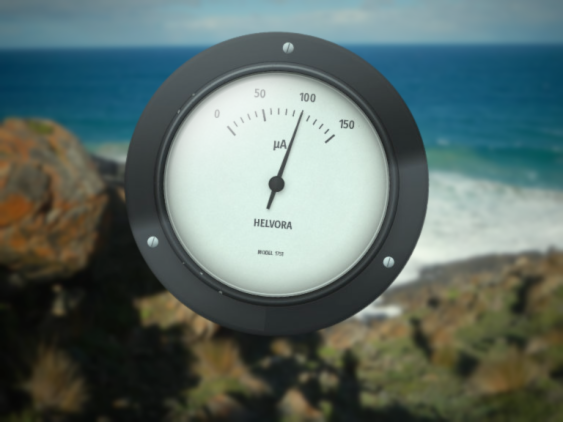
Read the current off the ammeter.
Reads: 100 µA
